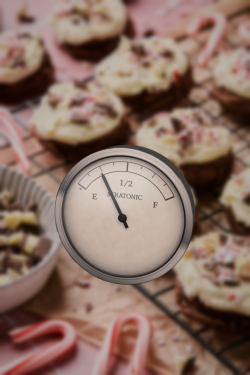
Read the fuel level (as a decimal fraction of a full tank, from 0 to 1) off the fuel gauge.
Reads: 0.25
